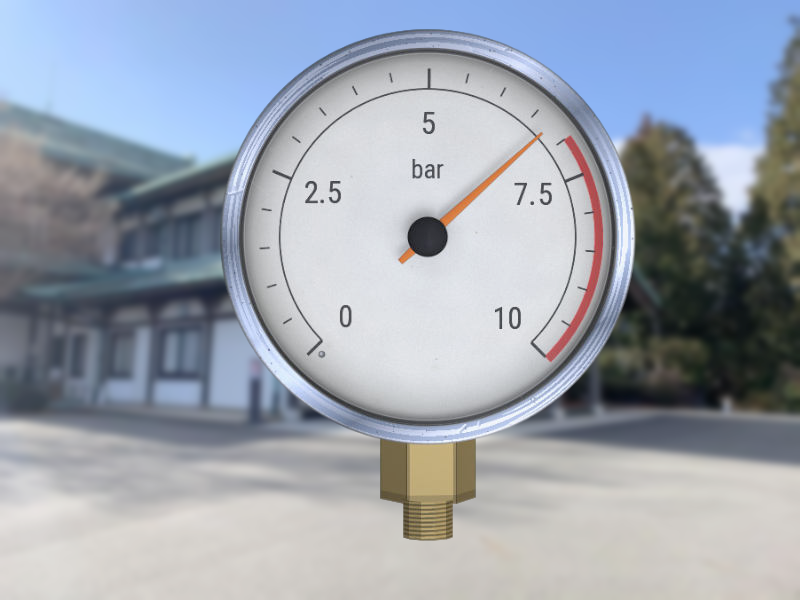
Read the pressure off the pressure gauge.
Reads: 6.75 bar
